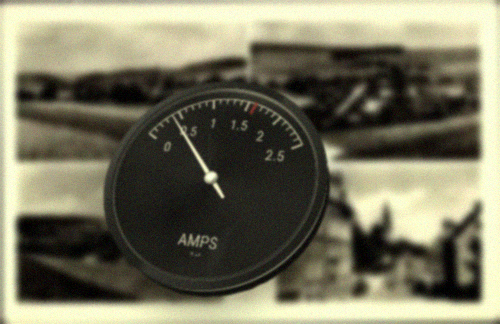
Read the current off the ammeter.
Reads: 0.4 A
